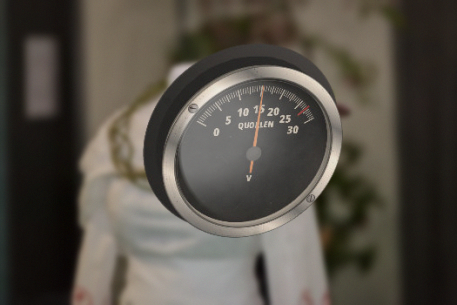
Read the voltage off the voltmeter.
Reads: 15 V
